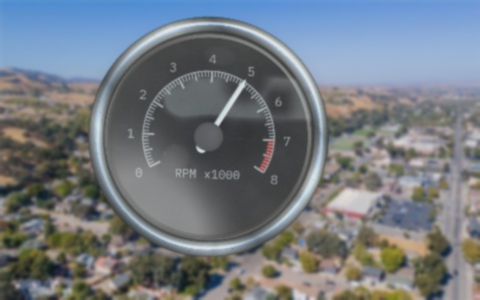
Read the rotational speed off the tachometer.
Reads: 5000 rpm
